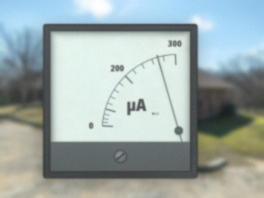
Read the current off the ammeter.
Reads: 270 µA
